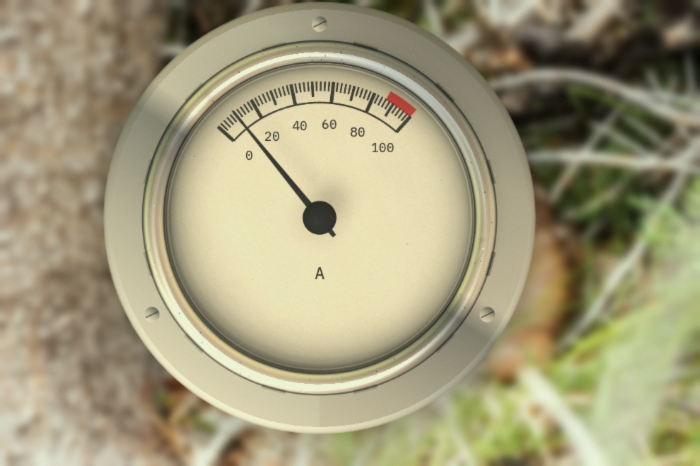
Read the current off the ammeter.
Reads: 10 A
